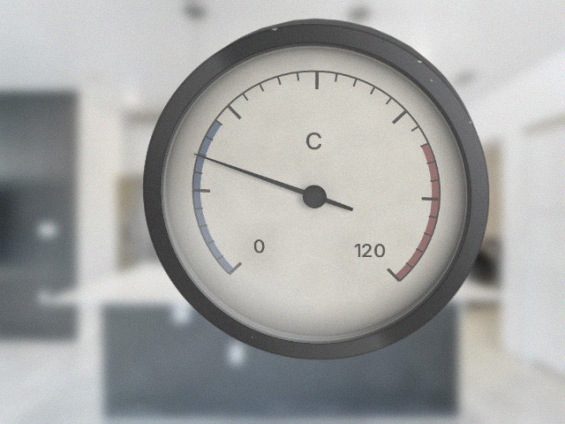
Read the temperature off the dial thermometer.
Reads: 28 °C
